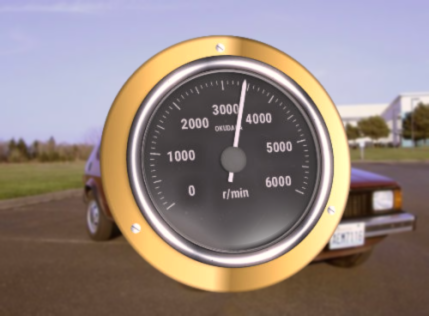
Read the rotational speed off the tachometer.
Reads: 3400 rpm
